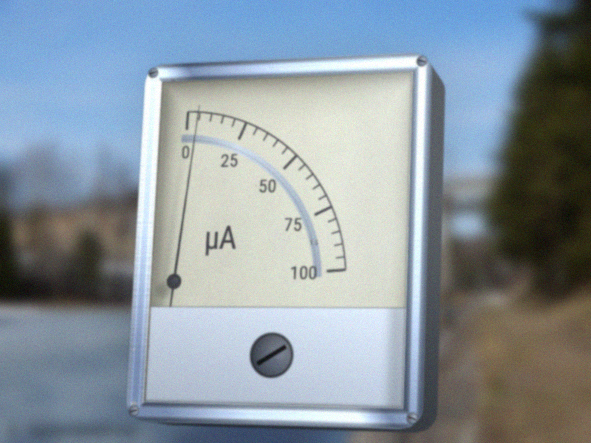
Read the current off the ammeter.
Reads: 5 µA
